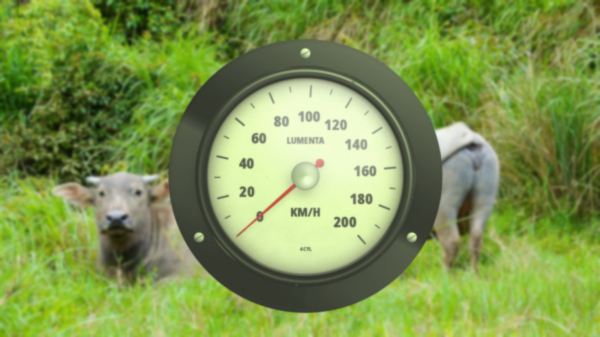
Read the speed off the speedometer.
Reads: 0 km/h
